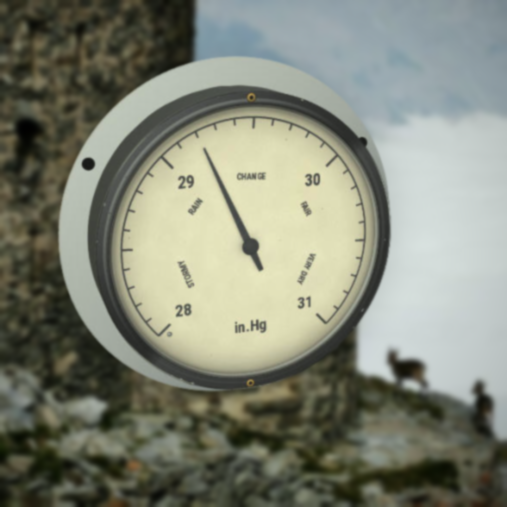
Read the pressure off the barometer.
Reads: 29.2 inHg
